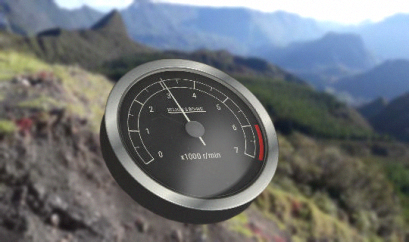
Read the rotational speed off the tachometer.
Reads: 3000 rpm
